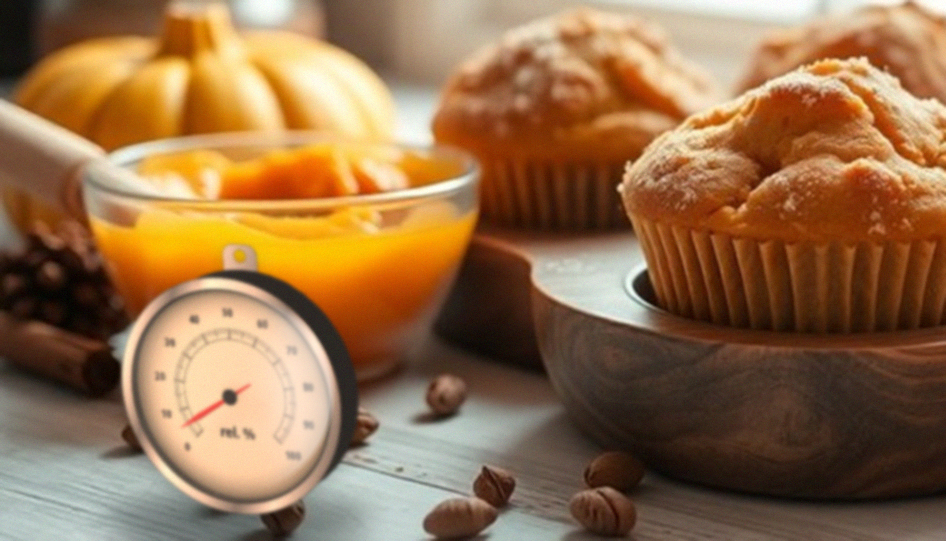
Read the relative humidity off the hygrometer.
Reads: 5 %
